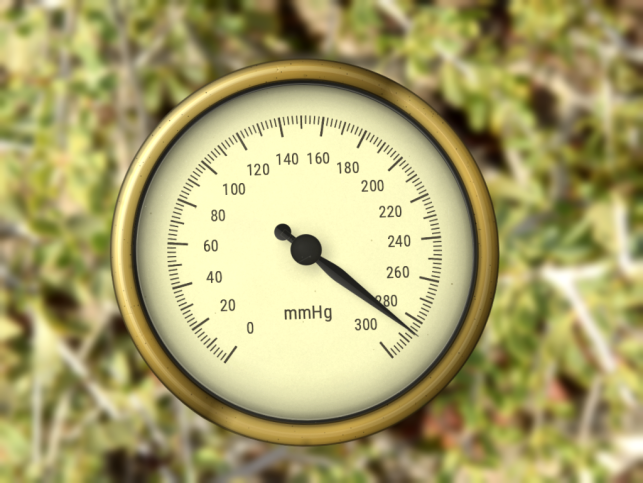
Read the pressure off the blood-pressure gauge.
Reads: 286 mmHg
